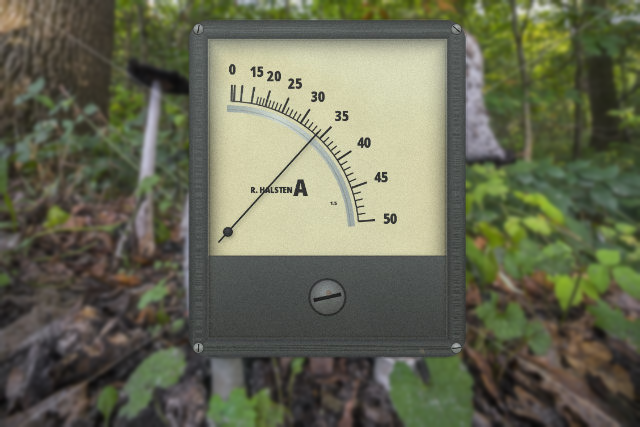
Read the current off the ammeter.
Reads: 34 A
